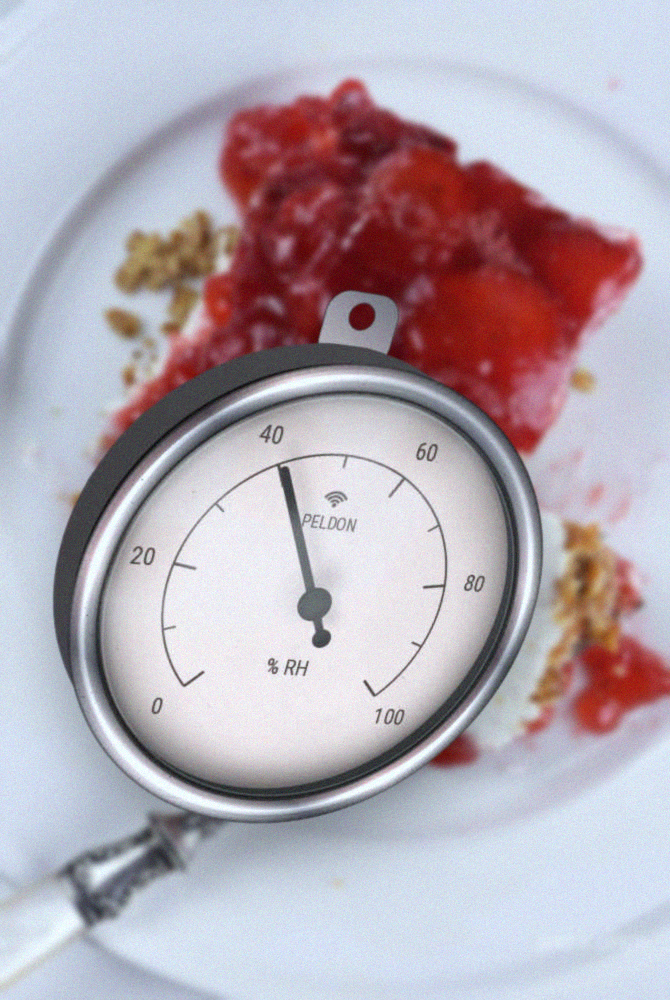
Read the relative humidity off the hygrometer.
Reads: 40 %
